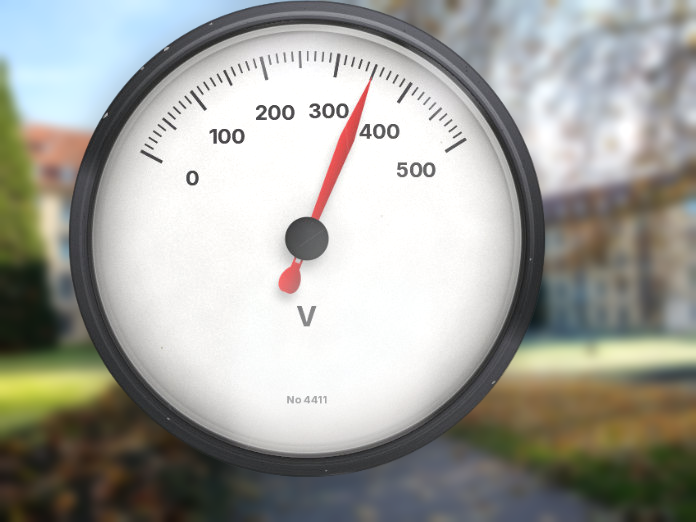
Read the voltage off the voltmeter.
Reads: 350 V
